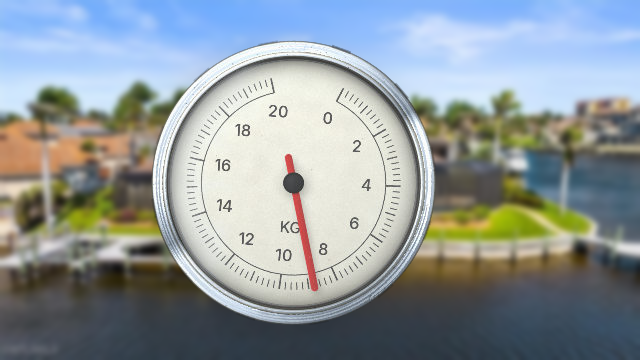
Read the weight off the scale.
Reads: 8.8 kg
